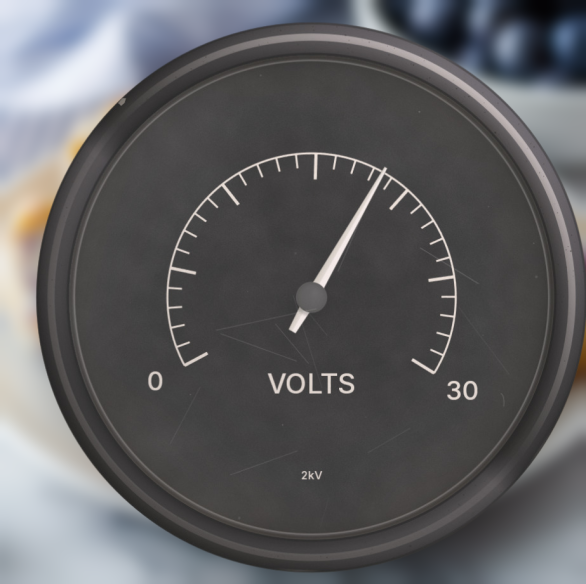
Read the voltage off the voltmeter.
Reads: 18.5 V
